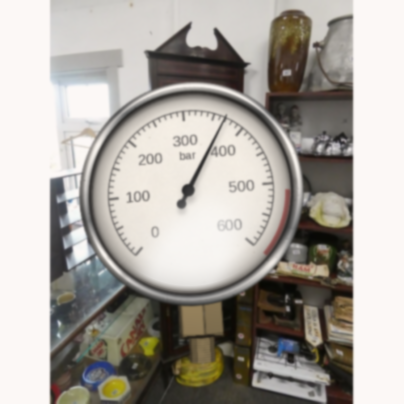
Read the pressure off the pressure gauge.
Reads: 370 bar
